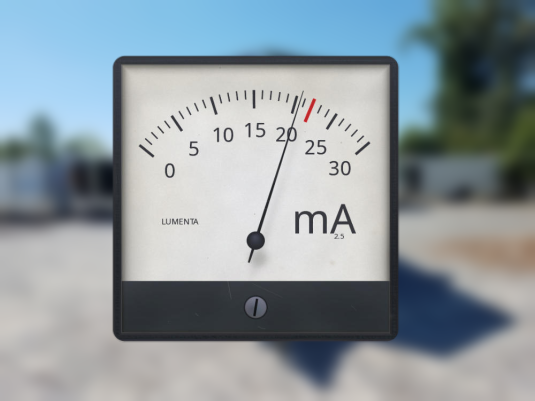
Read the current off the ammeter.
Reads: 20.5 mA
